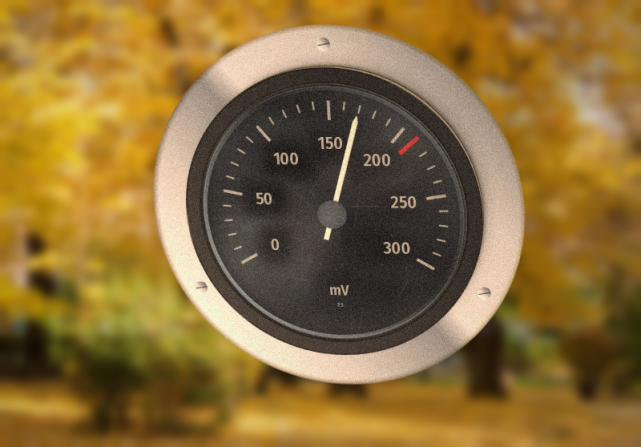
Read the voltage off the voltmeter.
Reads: 170 mV
